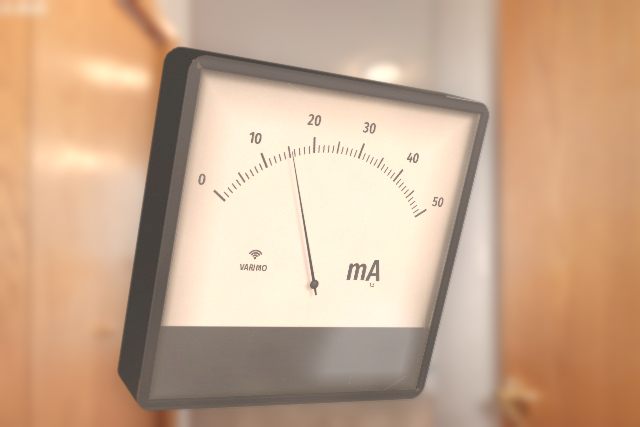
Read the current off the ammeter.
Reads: 15 mA
